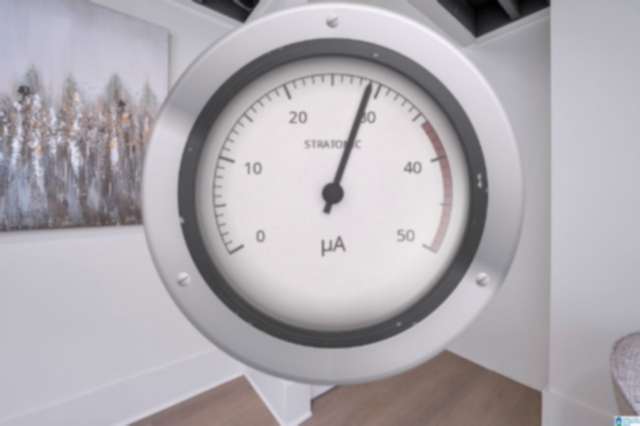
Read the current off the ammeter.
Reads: 29 µA
